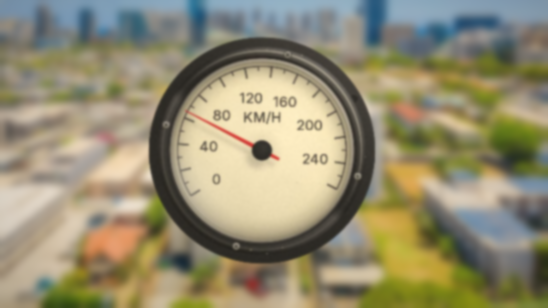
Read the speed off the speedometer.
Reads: 65 km/h
